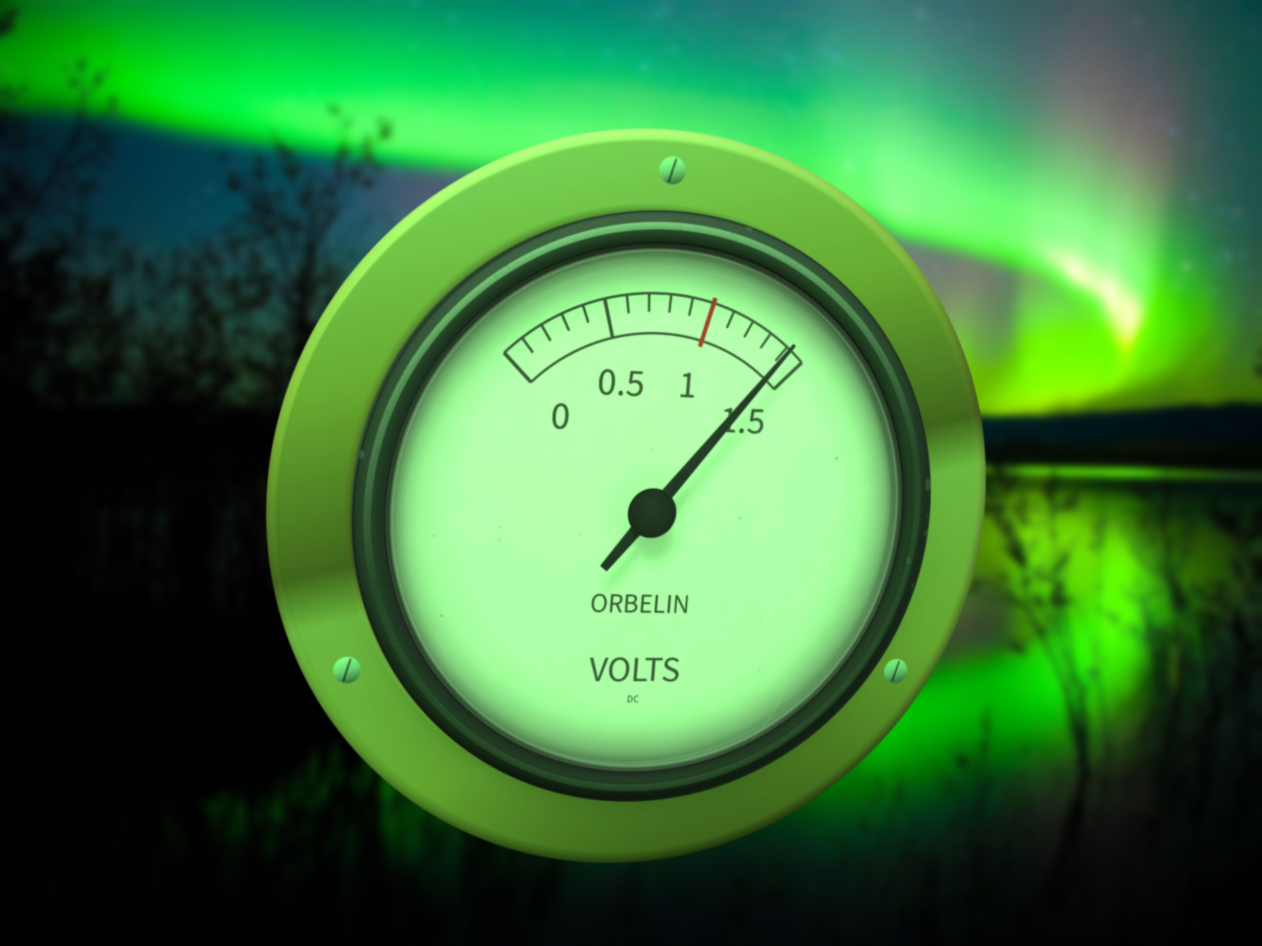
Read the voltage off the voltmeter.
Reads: 1.4 V
